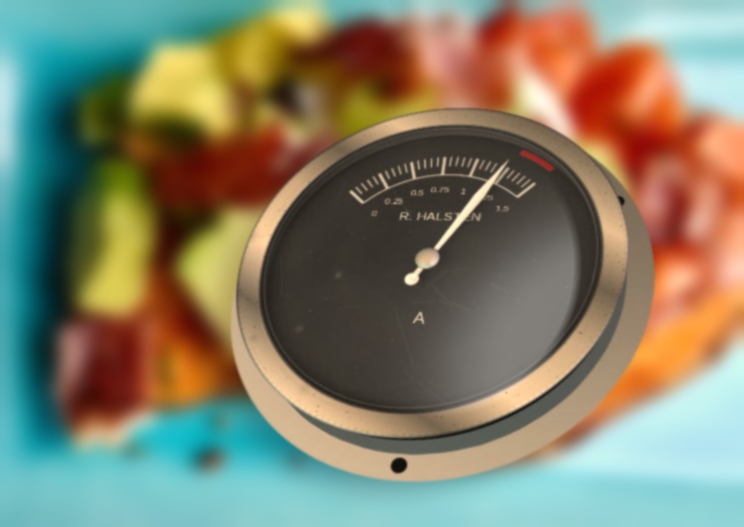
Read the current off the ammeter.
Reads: 1.25 A
